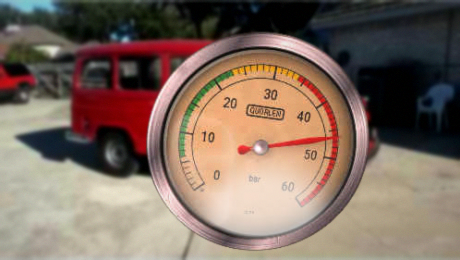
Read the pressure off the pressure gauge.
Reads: 46 bar
